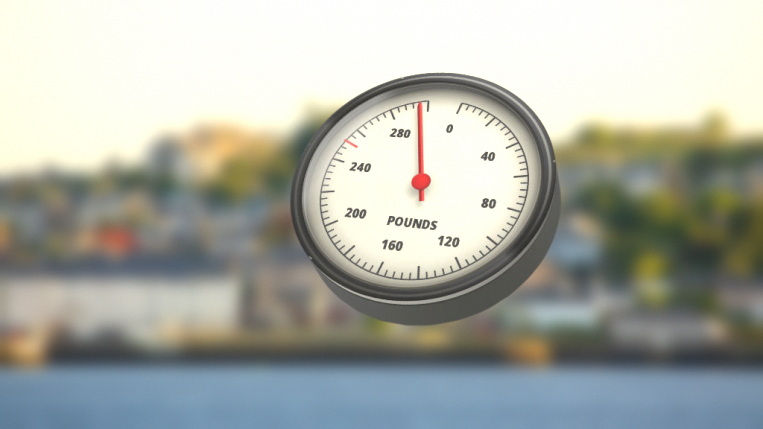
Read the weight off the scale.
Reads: 296 lb
